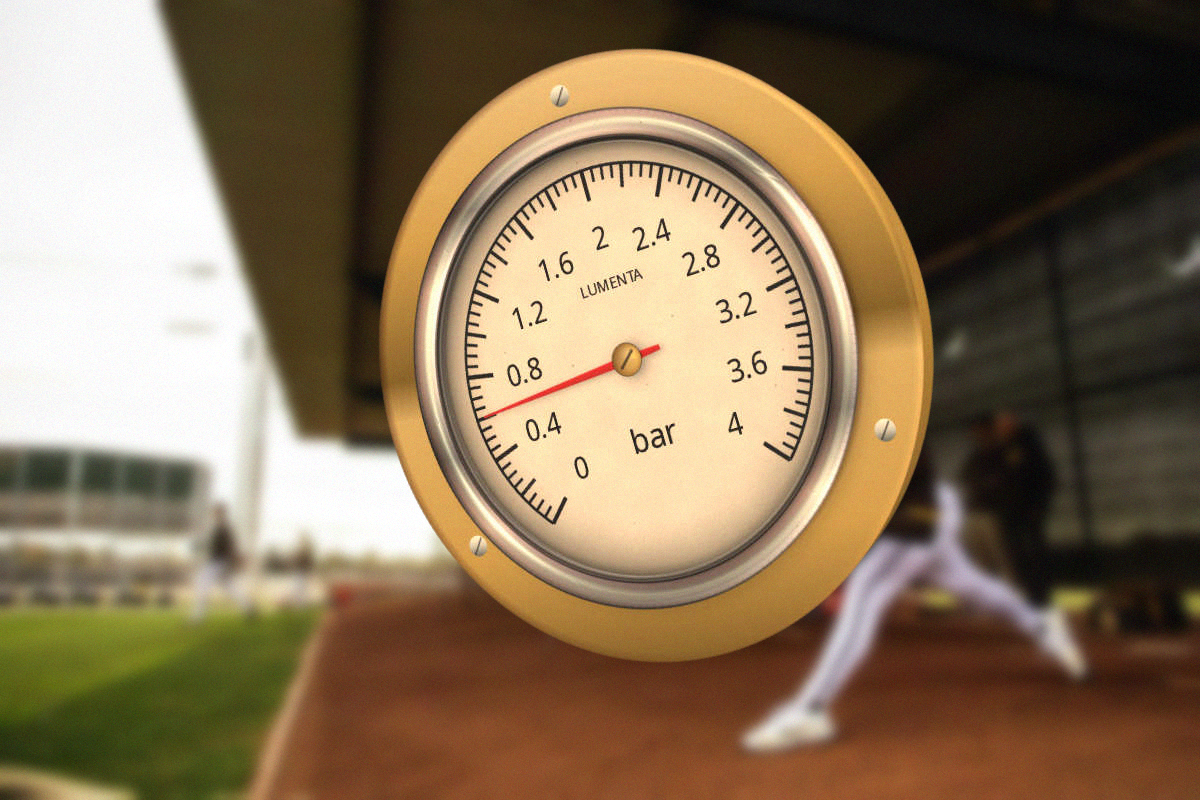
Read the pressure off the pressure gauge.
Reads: 0.6 bar
